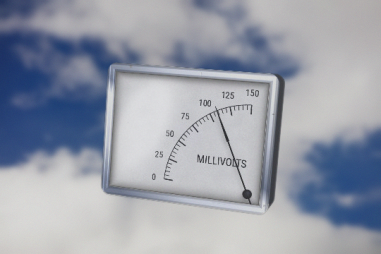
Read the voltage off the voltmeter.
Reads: 110 mV
